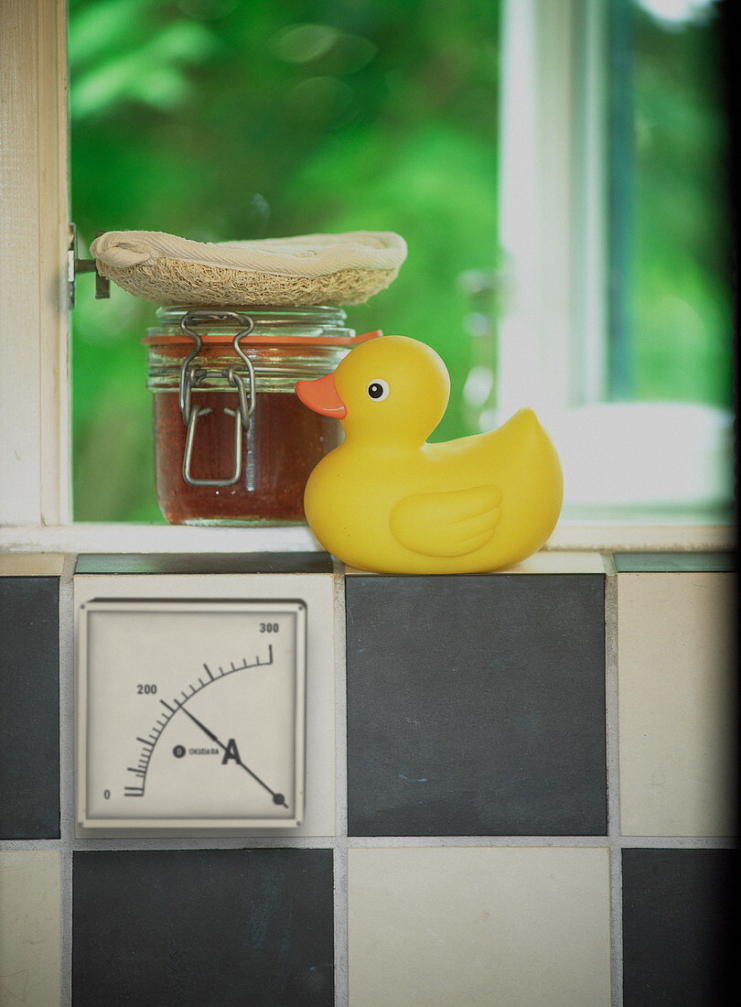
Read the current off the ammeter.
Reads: 210 A
